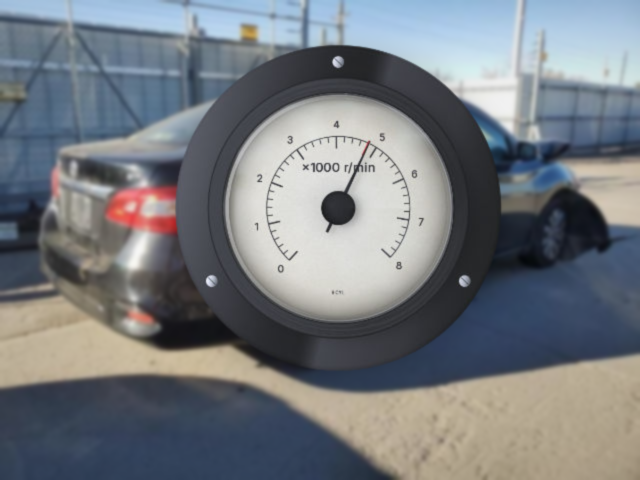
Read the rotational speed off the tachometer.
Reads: 4800 rpm
